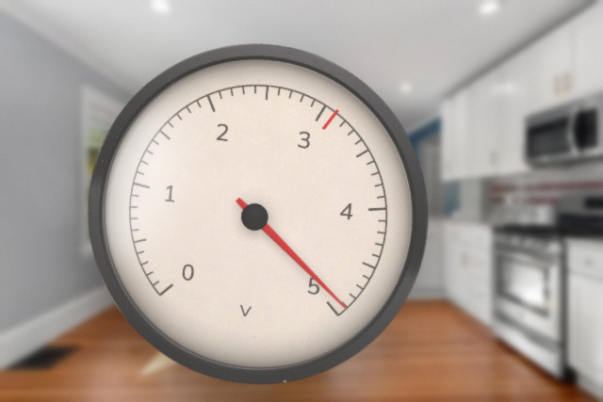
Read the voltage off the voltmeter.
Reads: 4.9 V
